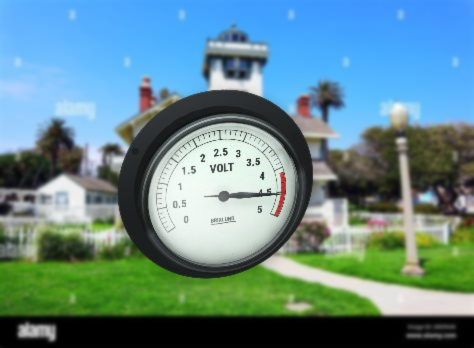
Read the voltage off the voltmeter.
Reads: 4.5 V
